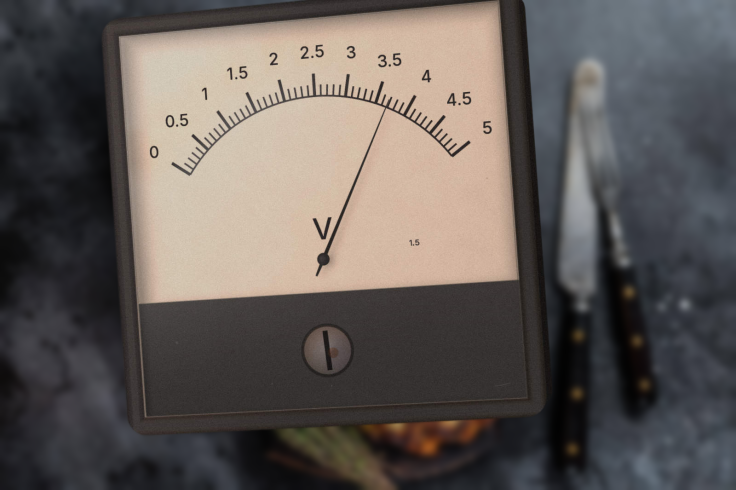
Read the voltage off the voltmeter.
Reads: 3.7 V
